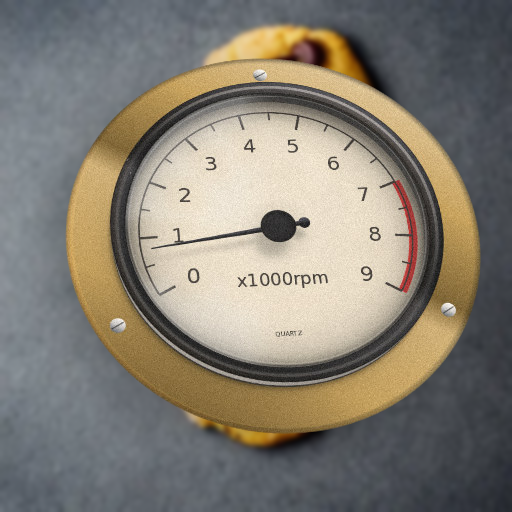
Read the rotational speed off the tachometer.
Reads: 750 rpm
